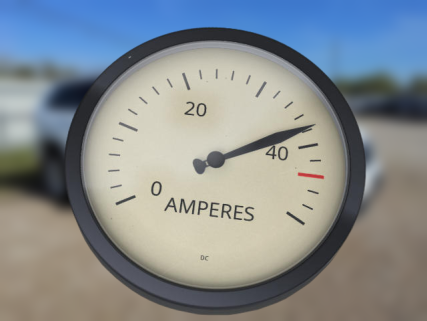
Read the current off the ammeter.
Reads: 38 A
